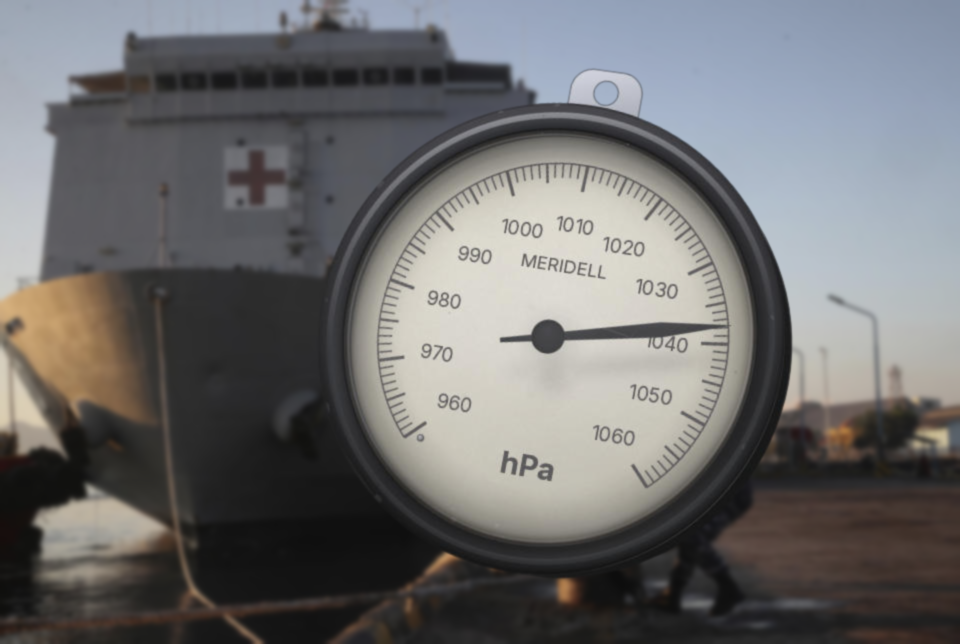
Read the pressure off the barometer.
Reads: 1038 hPa
